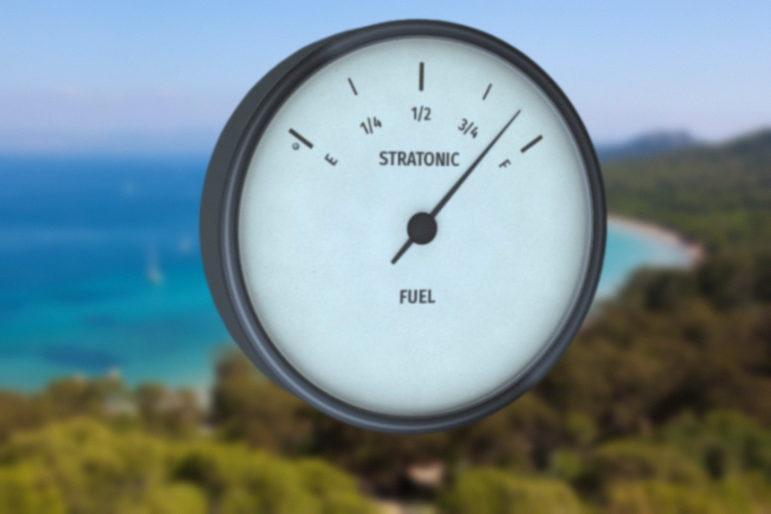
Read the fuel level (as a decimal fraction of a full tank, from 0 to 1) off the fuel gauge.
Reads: 0.875
